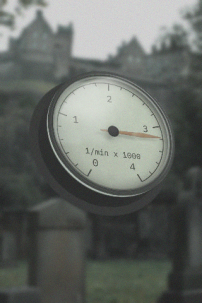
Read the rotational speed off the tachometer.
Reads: 3200 rpm
